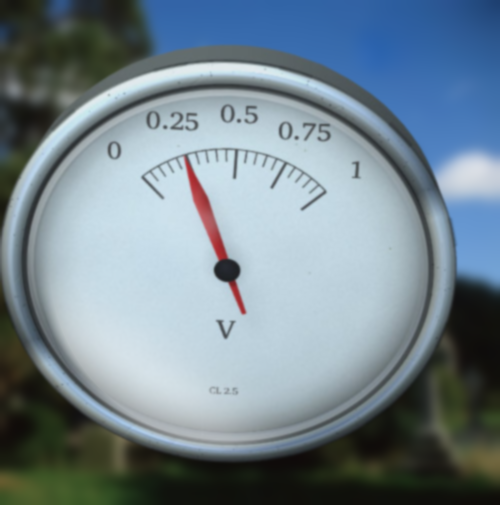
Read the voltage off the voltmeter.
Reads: 0.25 V
